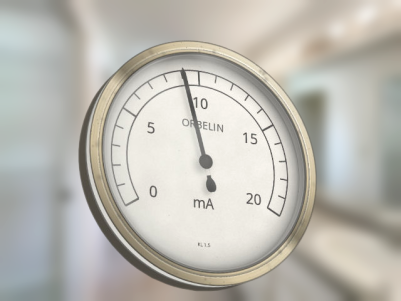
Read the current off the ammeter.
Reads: 9 mA
